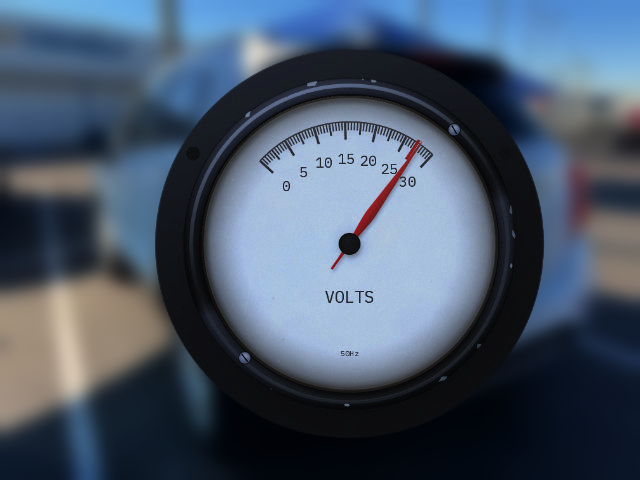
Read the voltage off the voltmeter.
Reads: 27.5 V
